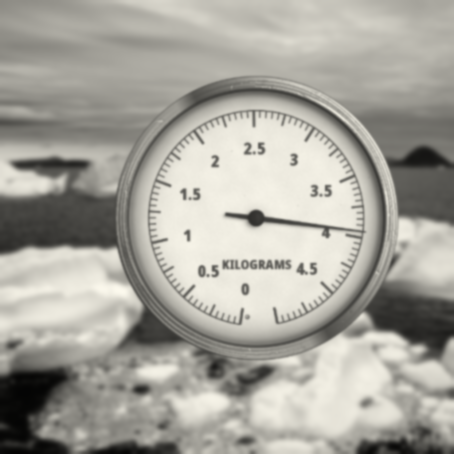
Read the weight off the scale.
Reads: 3.95 kg
